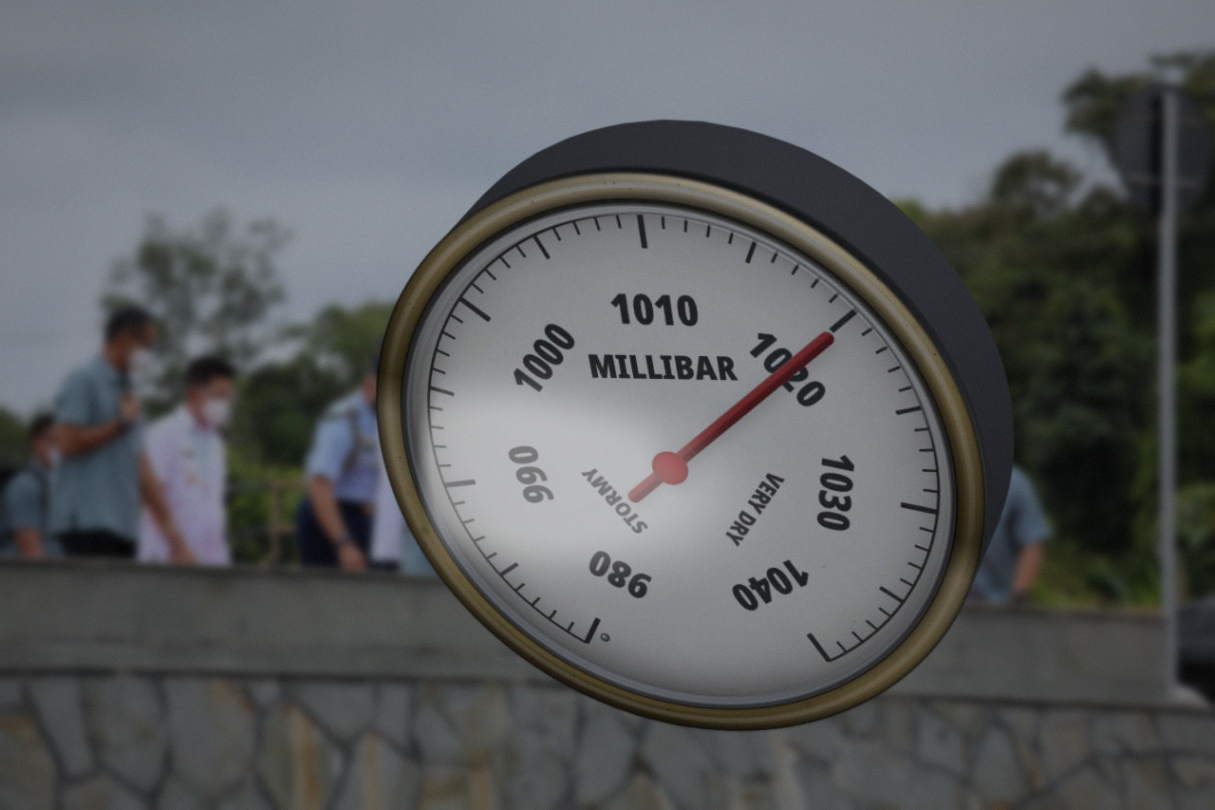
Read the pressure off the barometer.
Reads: 1020 mbar
